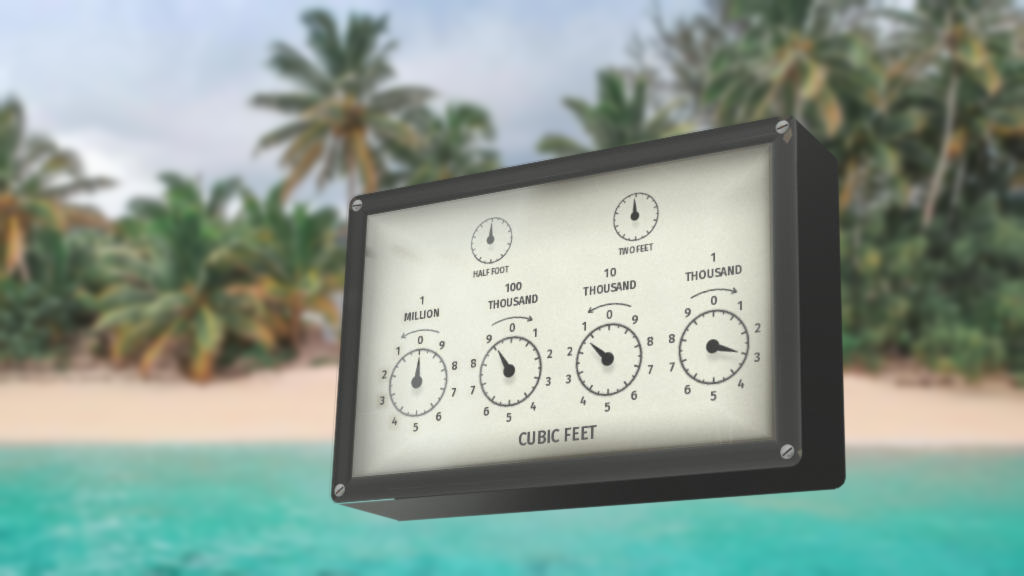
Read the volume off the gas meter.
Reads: 991300 ft³
